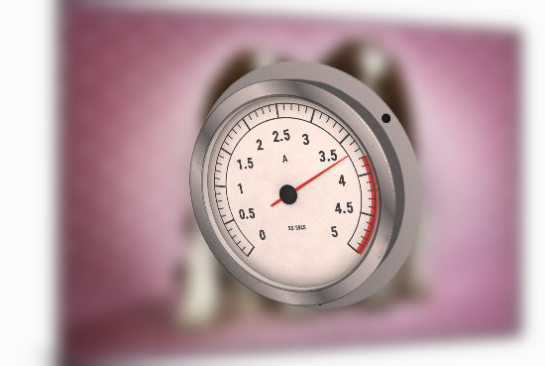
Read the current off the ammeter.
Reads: 3.7 A
